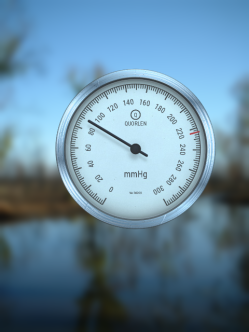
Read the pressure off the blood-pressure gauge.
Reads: 90 mmHg
